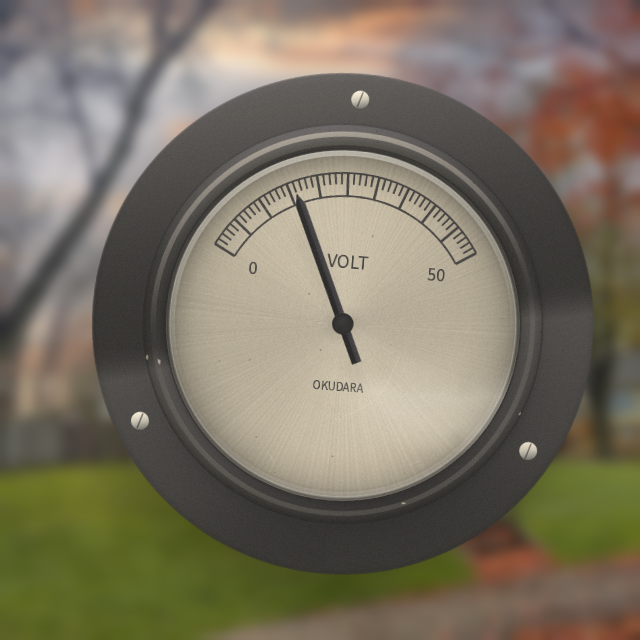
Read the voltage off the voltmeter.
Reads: 16 V
